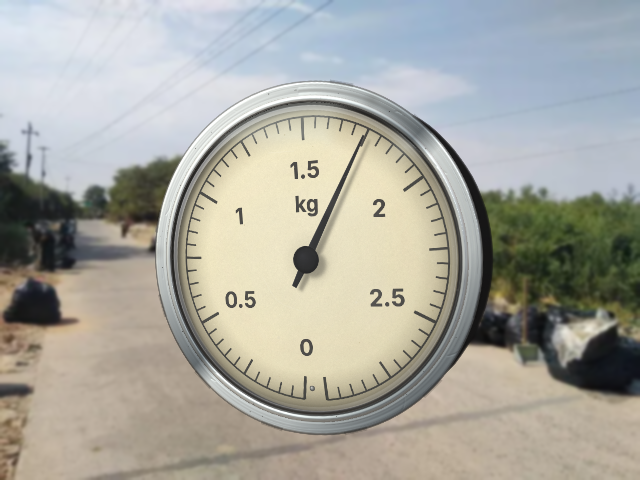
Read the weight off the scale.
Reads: 1.75 kg
